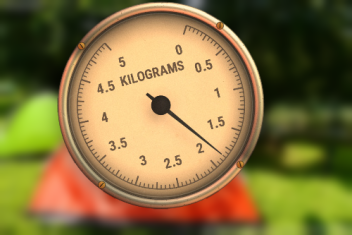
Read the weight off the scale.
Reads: 1.85 kg
